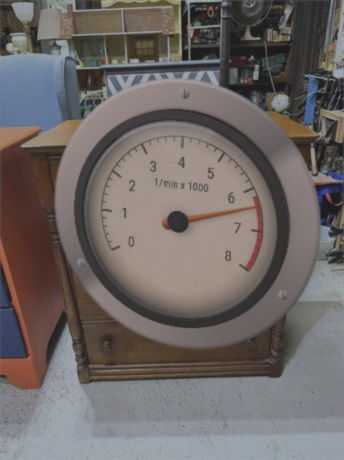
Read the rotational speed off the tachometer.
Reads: 6400 rpm
